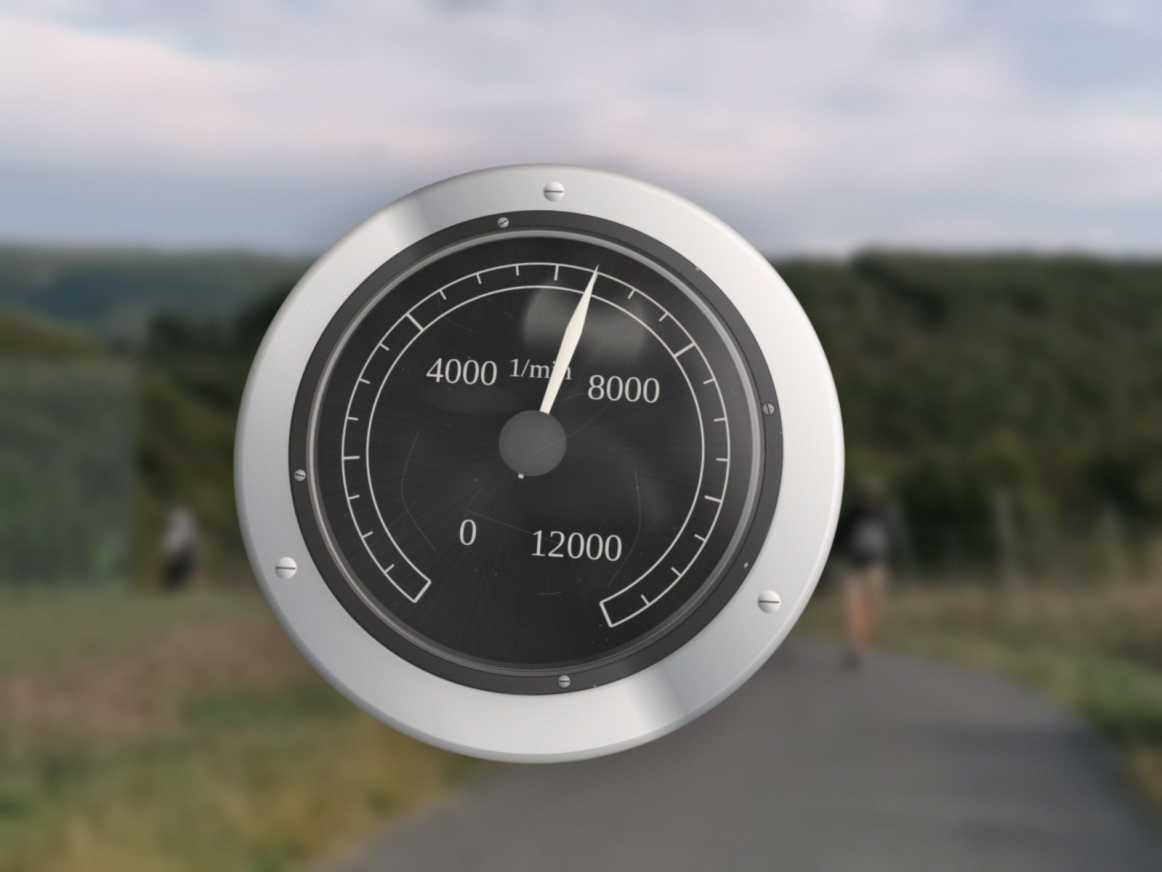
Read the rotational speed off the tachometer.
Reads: 6500 rpm
